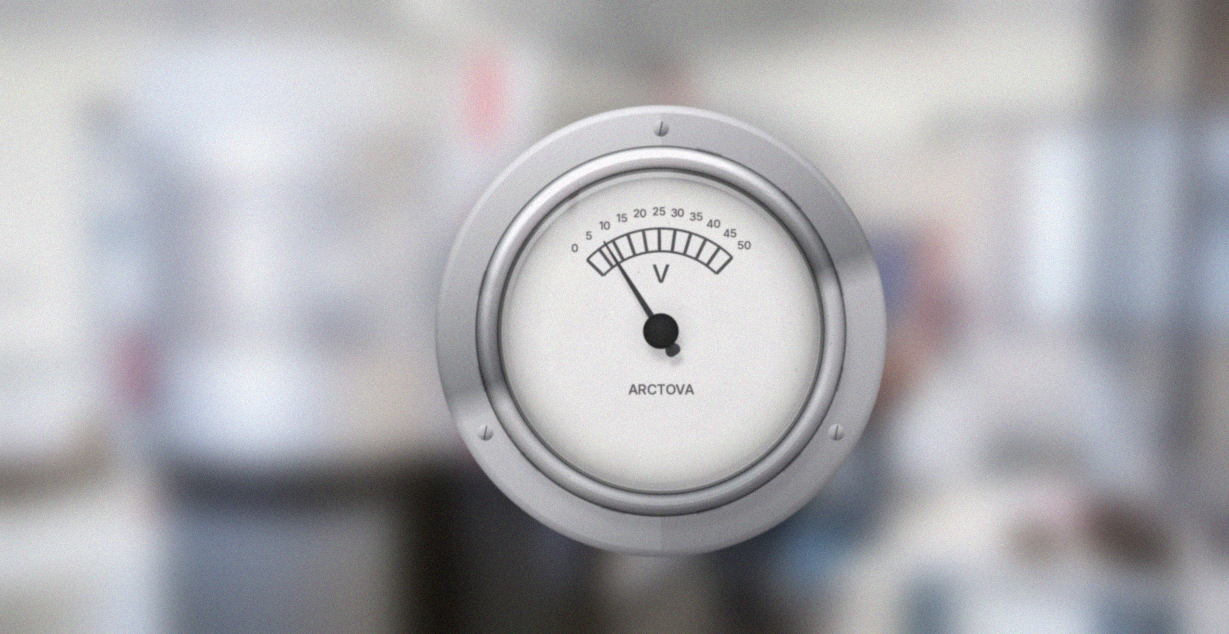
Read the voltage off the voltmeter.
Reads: 7.5 V
